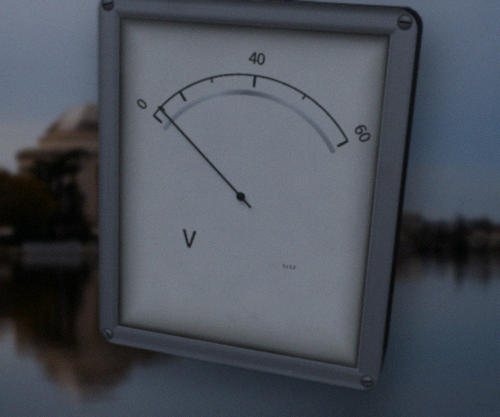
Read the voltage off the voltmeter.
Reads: 10 V
